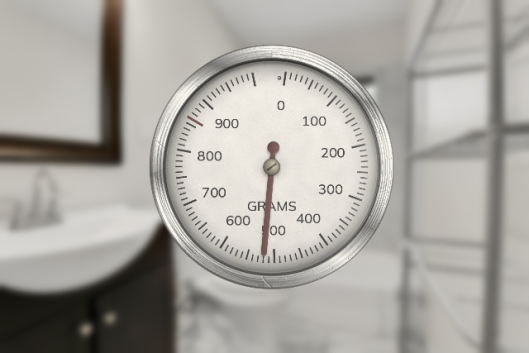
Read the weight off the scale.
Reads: 520 g
